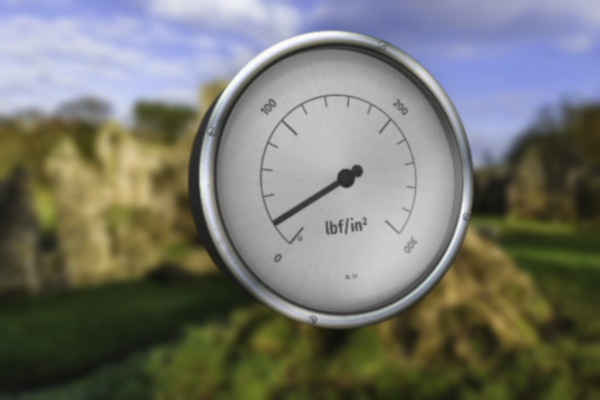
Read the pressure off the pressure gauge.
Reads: 20 psi
